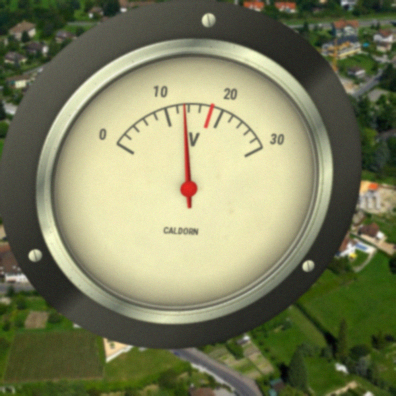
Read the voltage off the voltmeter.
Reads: 13 V
